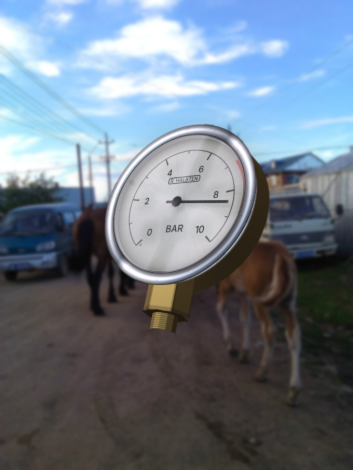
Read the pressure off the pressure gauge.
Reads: 8.5 bar
